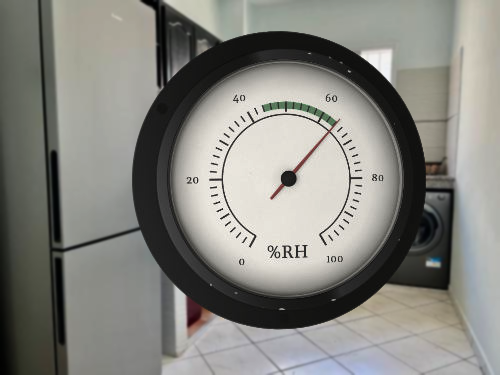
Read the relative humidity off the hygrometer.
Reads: 64 %
